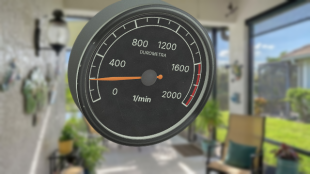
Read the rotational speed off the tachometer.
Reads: 200 rpm
